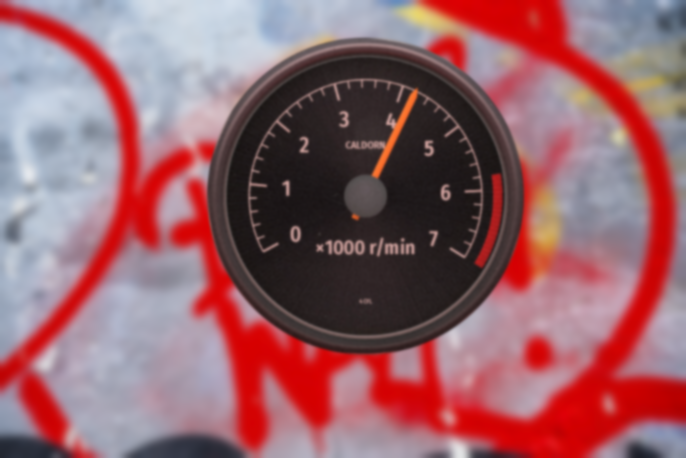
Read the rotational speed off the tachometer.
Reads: 4200 rpm
